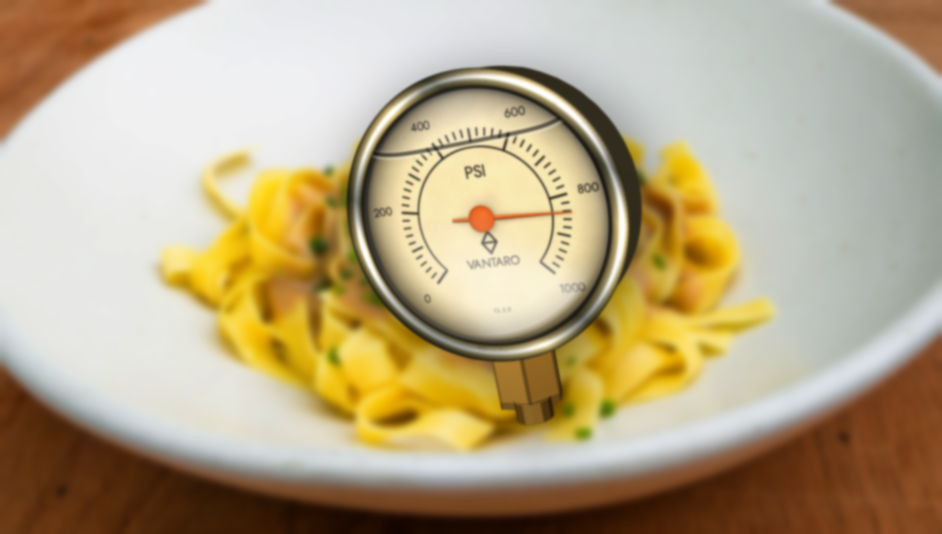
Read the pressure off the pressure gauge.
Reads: 840 psi
